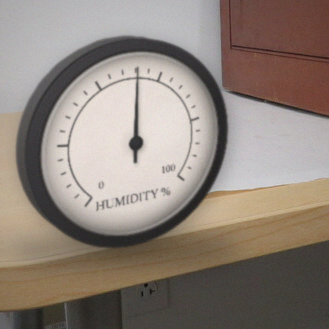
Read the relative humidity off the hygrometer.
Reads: 52 %
